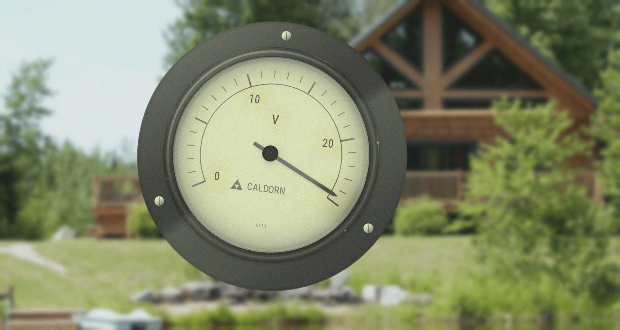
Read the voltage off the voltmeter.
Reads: 24.5 V
